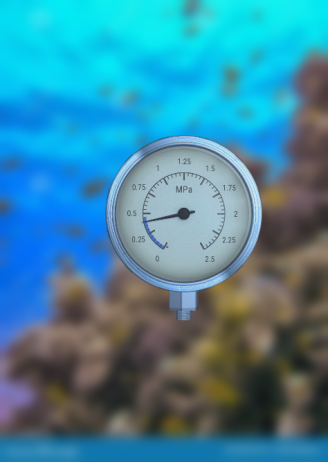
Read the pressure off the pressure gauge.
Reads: 0.4 MPa
